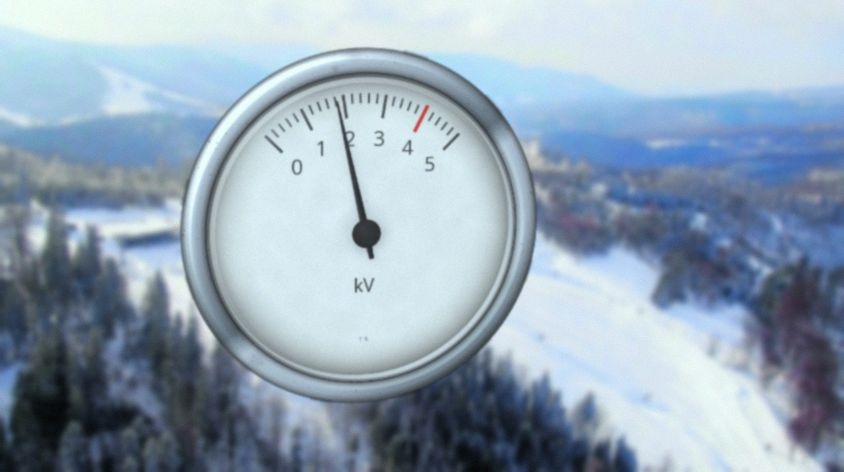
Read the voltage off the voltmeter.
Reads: 1.8 kV
